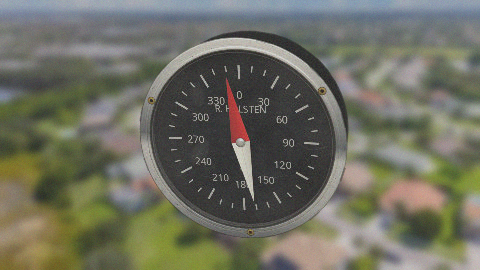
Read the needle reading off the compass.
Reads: 350 °
